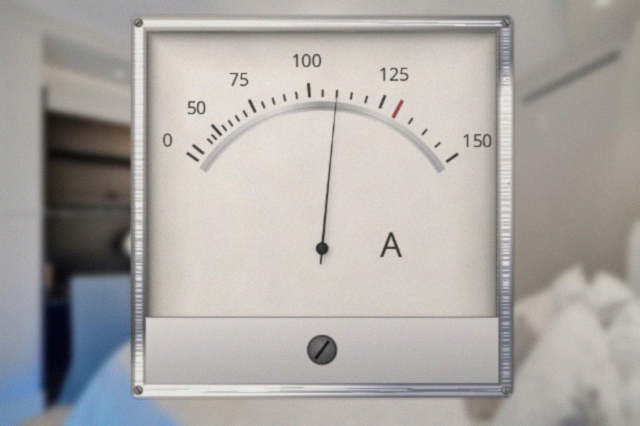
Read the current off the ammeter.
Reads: 110 A
